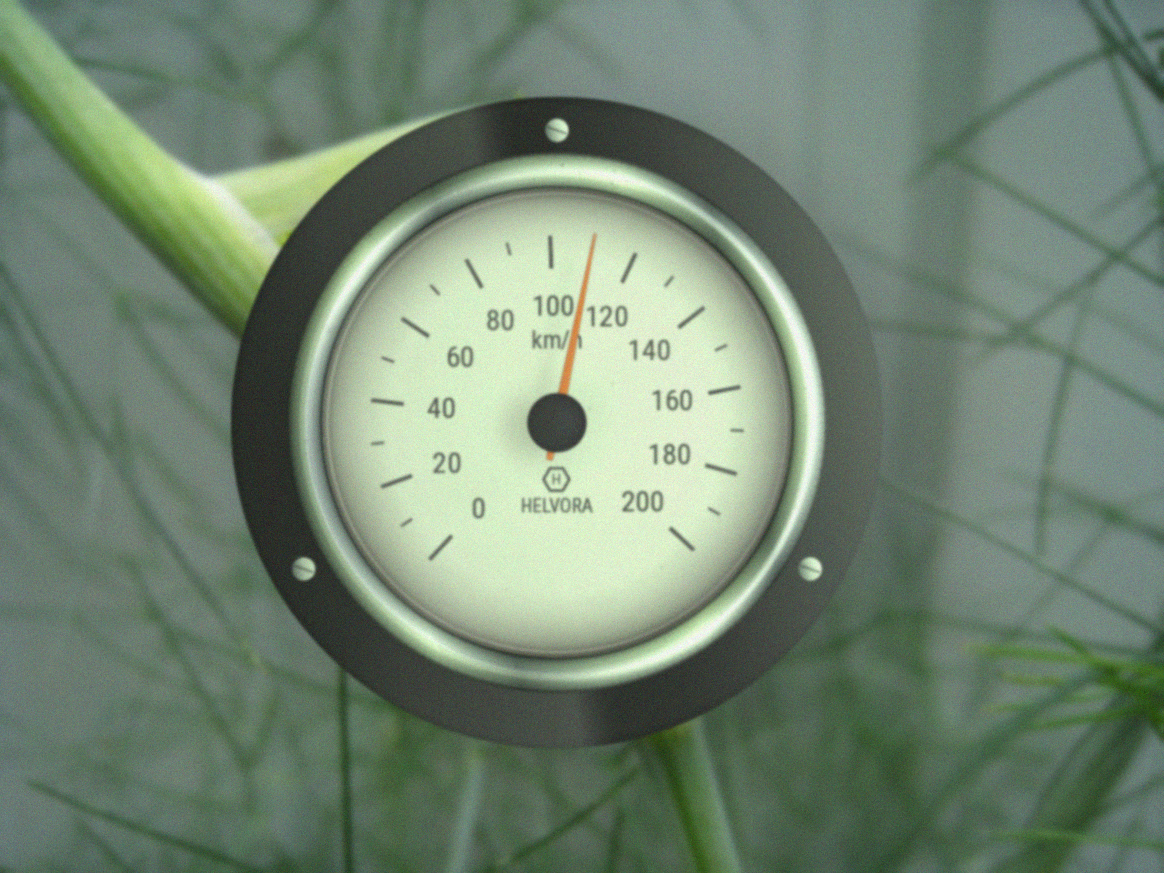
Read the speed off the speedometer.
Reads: 110 km/h
